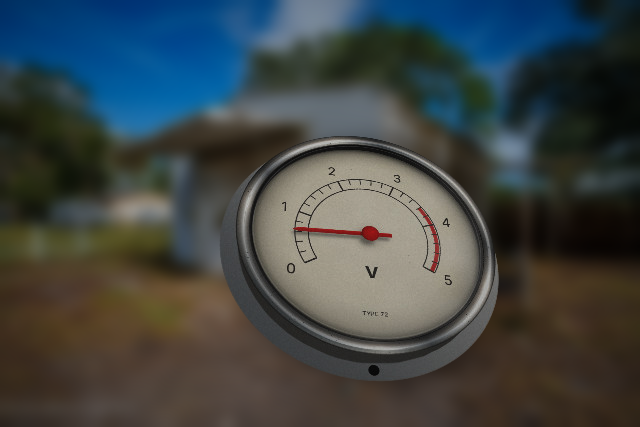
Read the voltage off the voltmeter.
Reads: 0.6 V
